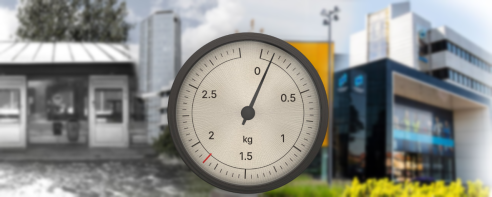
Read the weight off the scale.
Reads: 0.1 kg
